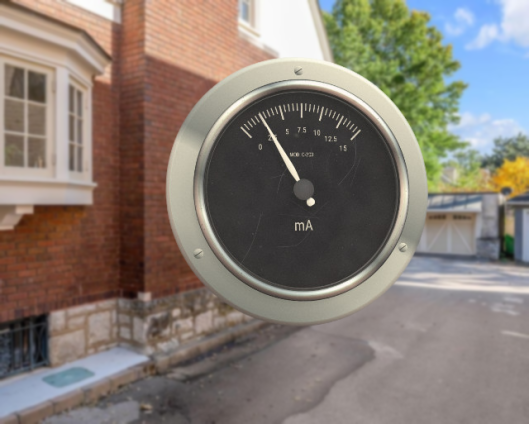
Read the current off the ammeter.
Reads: 2.5 mA
